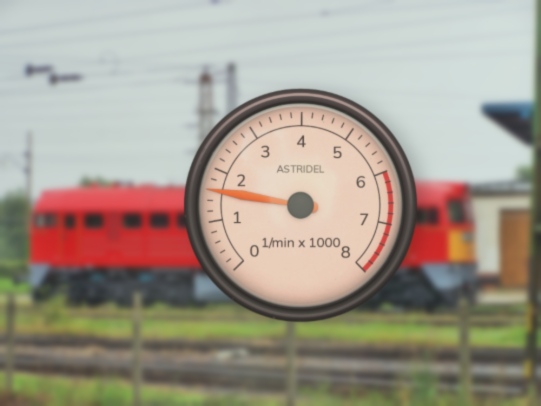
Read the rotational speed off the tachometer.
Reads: 1600 rpm
